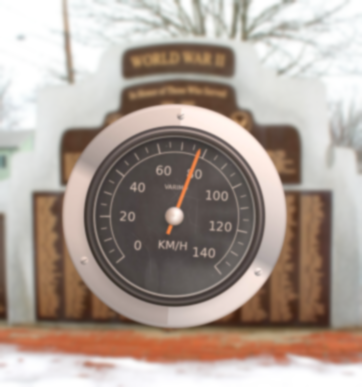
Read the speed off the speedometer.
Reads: 77.5 km/h
